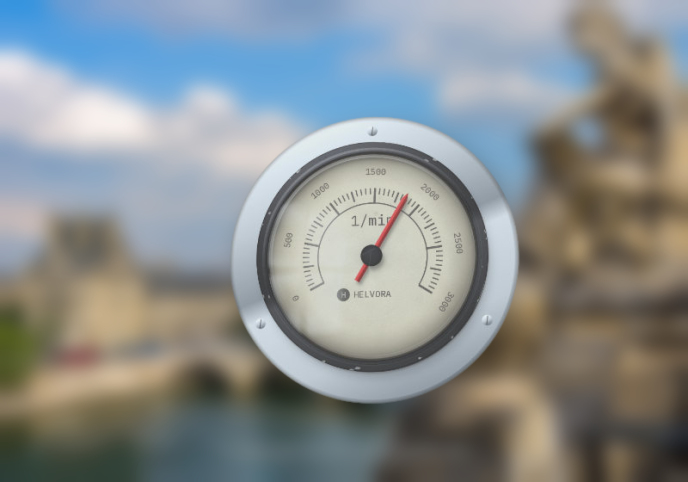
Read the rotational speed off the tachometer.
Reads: 1850 rpm
